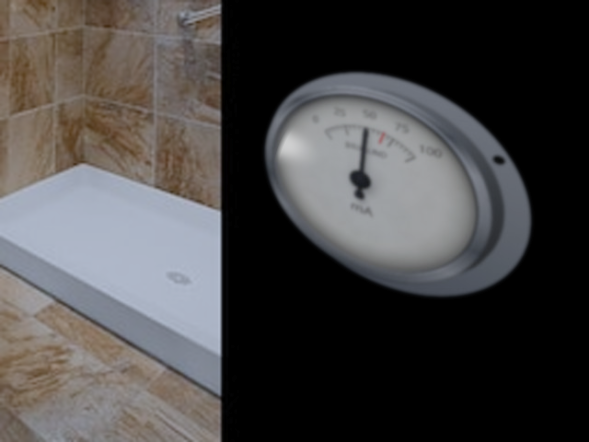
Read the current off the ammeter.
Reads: 50 mA
